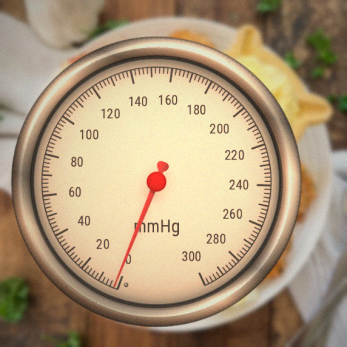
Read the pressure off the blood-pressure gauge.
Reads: 2 mmHg
